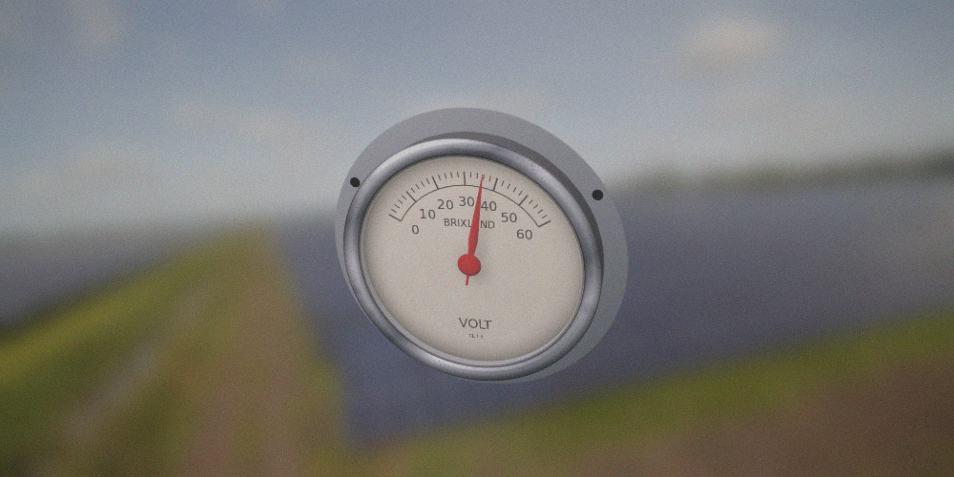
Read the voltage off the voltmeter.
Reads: 36 V
